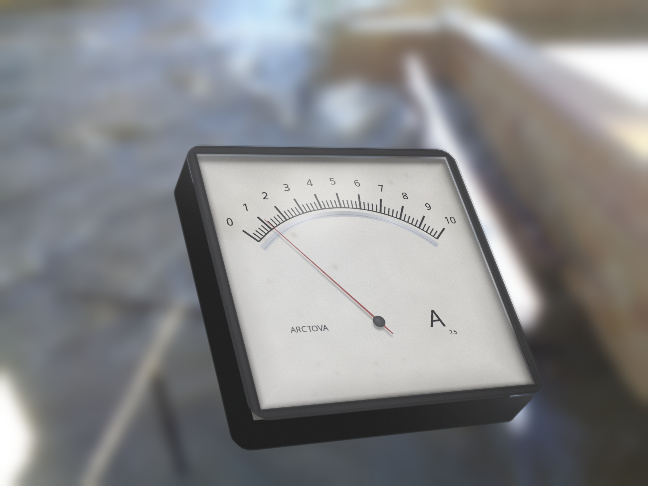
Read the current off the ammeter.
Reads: 1 A
